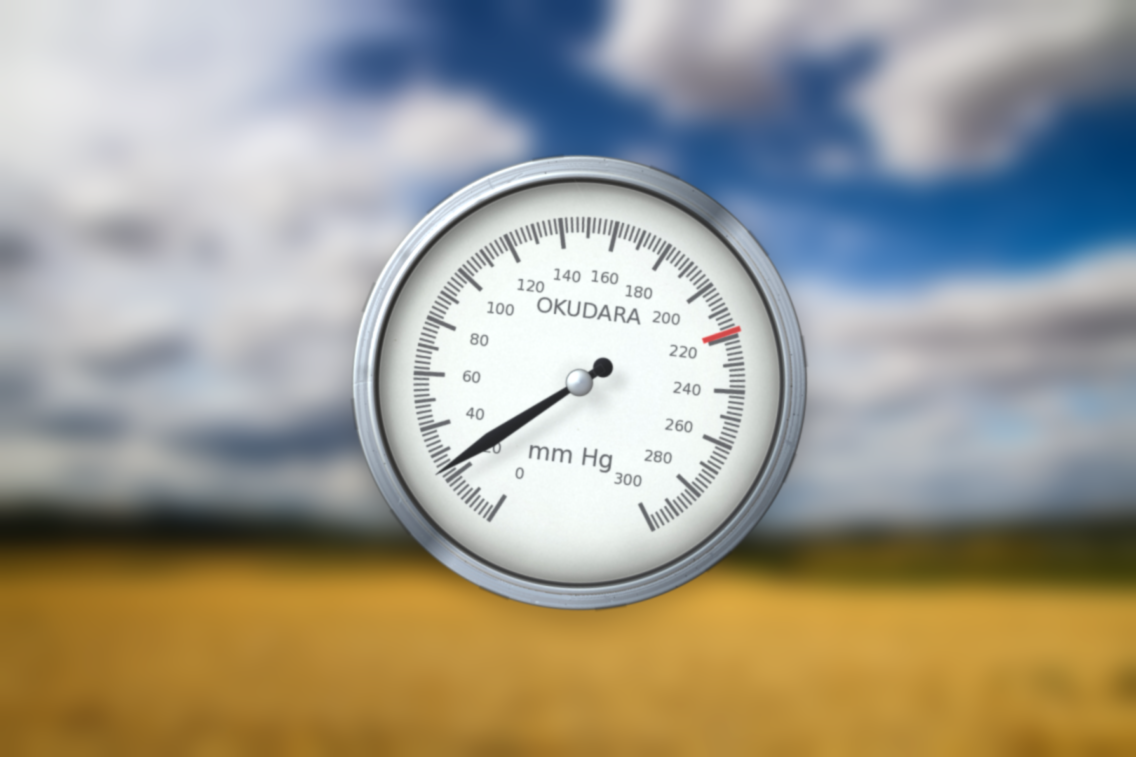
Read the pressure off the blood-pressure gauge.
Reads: 24 mmHg
